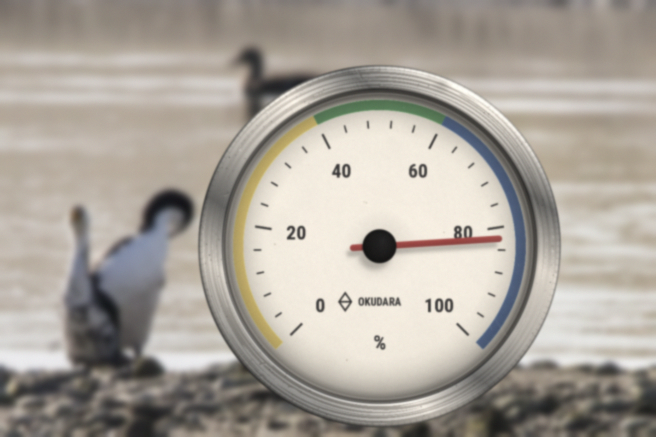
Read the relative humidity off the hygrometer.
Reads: 82 %
